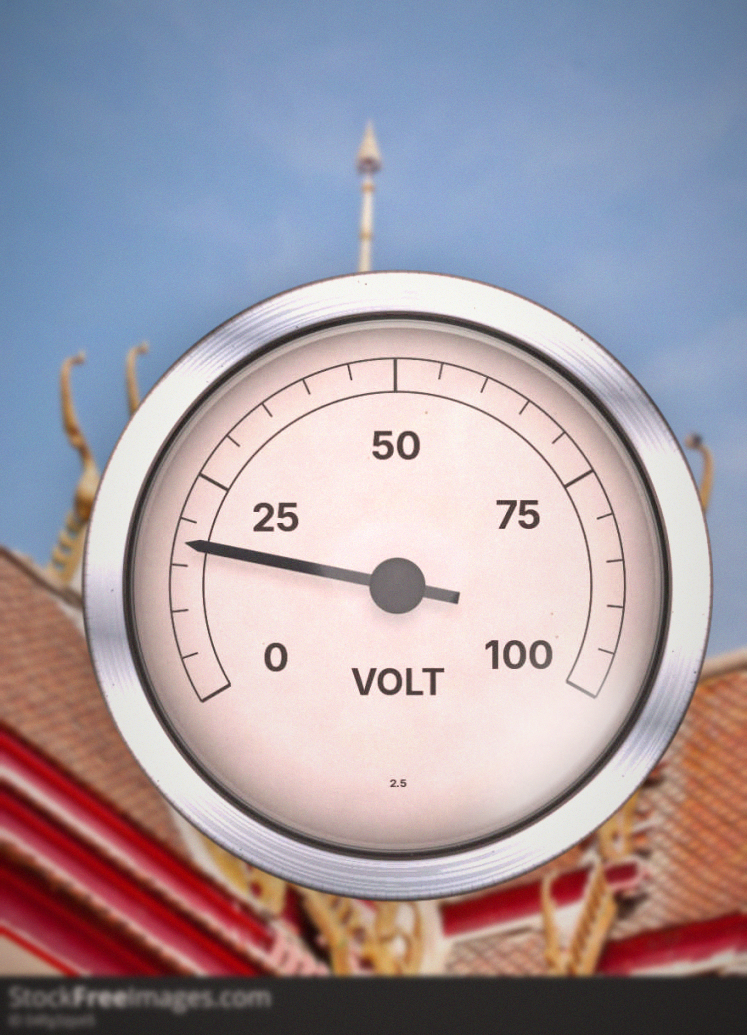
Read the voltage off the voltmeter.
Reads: 17.5 V
